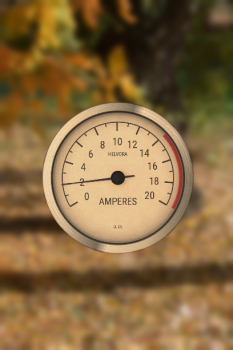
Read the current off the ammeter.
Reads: 2 A
